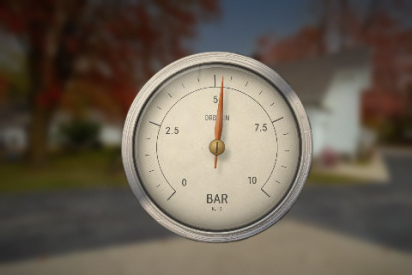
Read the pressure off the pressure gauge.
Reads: 5.25 bar
